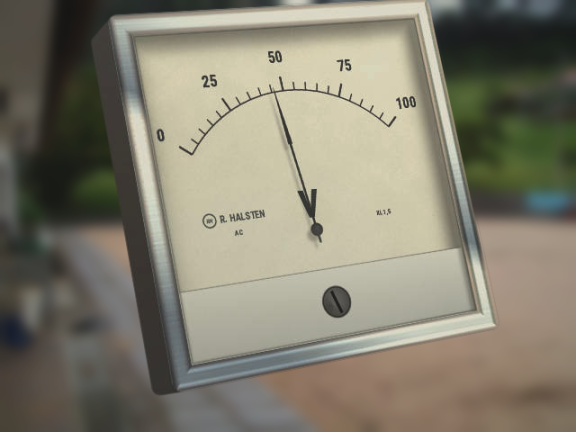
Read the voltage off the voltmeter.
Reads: 45 V
